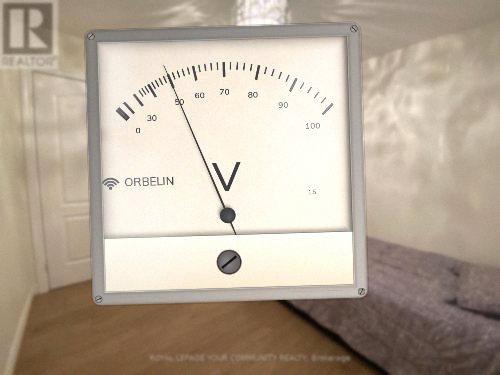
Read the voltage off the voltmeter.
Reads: 50 V
